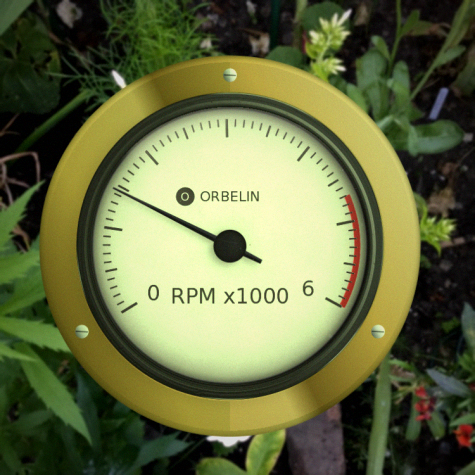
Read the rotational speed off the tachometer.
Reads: 1450 rpm
